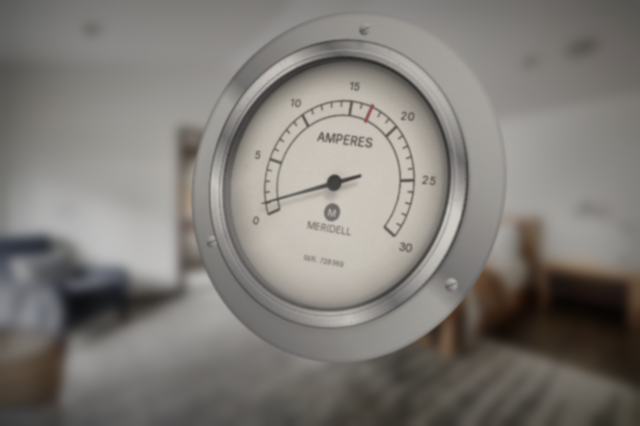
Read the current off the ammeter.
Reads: 1 A
